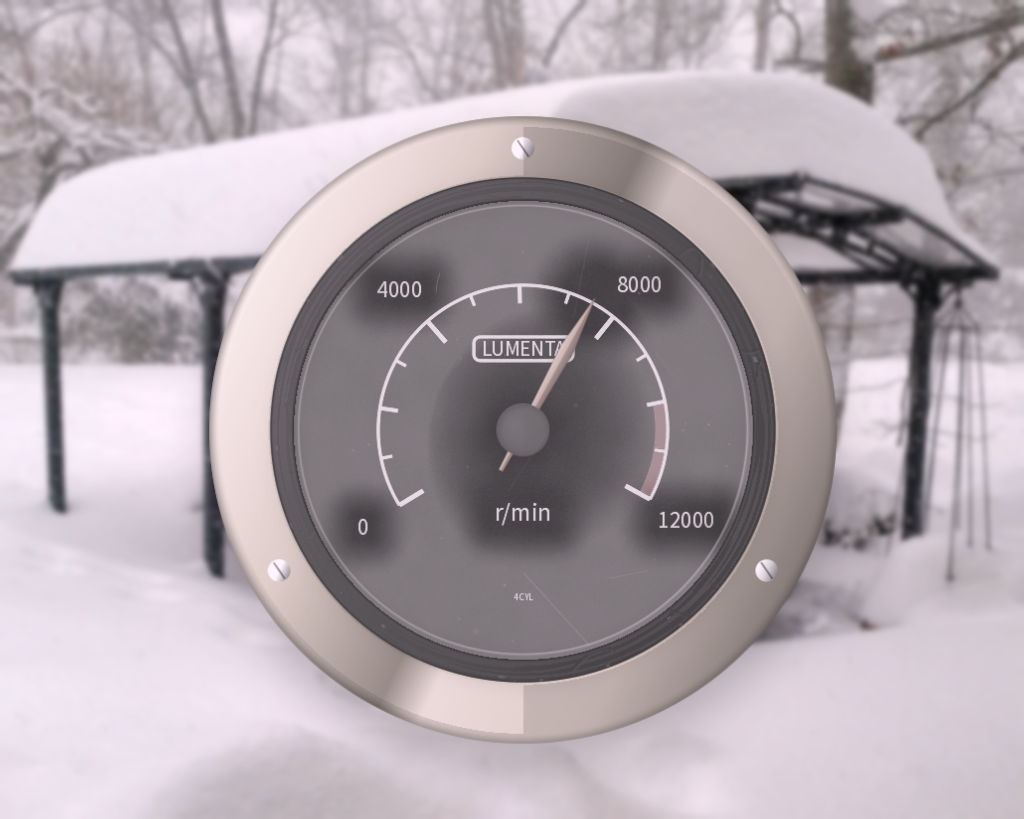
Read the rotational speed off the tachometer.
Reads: 7500 rpm
